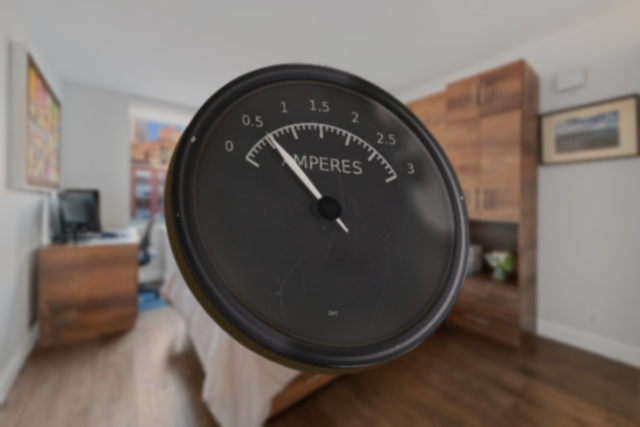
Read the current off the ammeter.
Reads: 0.5 A
